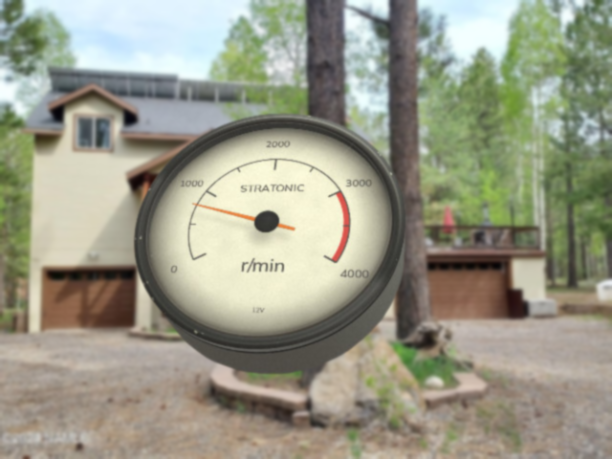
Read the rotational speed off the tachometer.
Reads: 750 rpm
